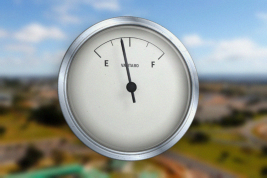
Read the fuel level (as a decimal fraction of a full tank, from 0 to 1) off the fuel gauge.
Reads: 0.375
